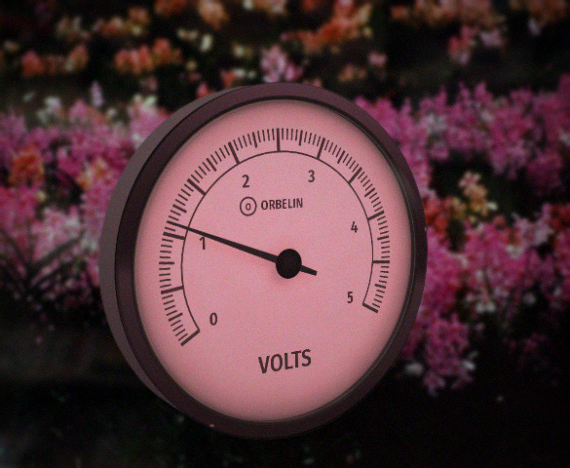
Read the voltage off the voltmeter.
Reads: 1.1 V
